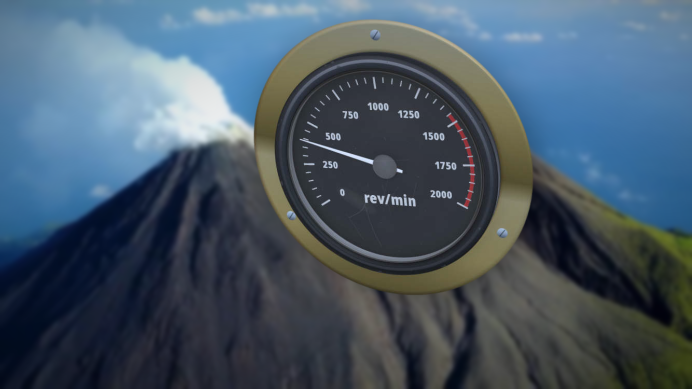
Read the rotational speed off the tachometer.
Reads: 400 rpm
